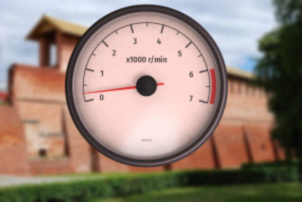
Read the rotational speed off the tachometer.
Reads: 250 rpm
